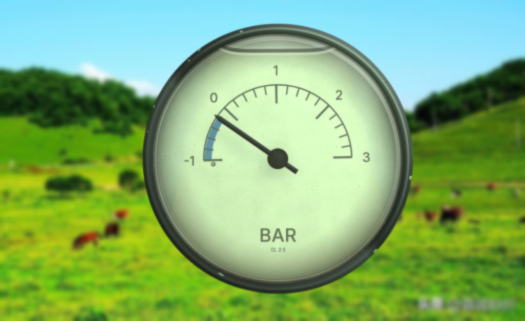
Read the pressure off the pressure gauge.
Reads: -0.2 bar
